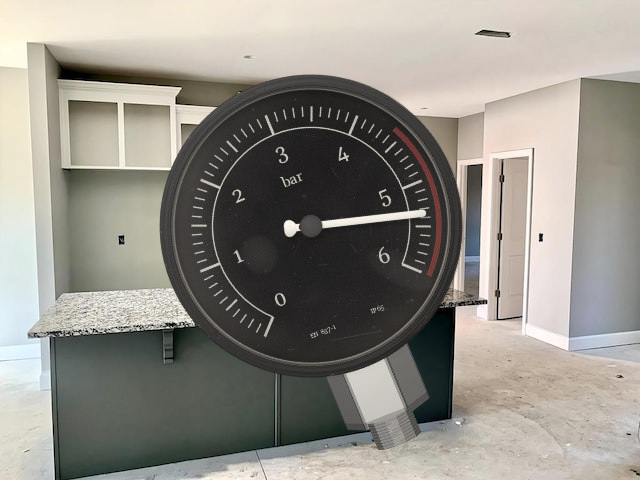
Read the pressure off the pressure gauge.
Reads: 5.35 bar
